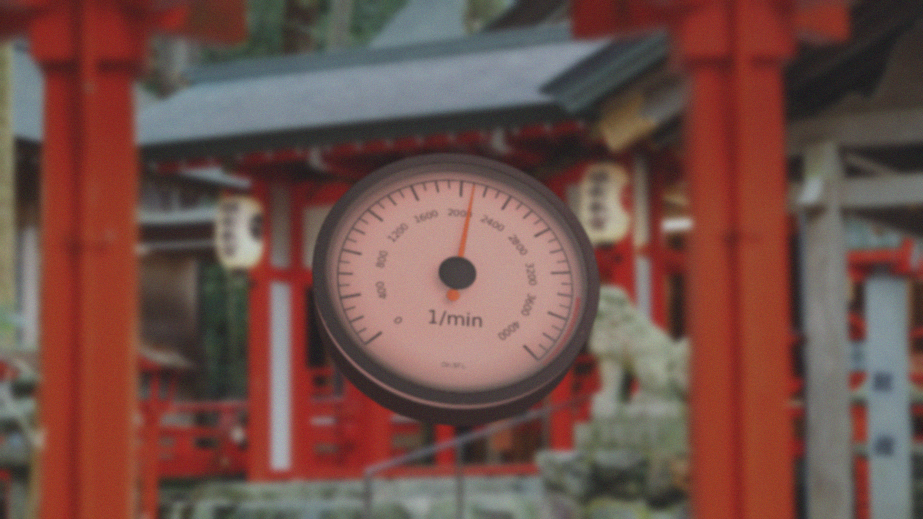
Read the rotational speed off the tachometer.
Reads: 2100 rpm
